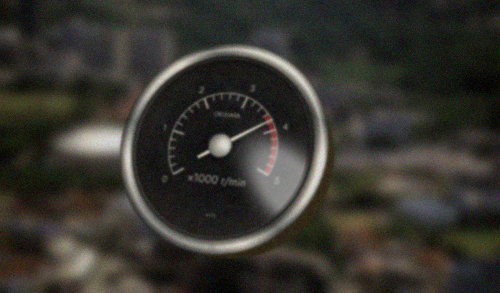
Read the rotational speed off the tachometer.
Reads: 3800 rpm
